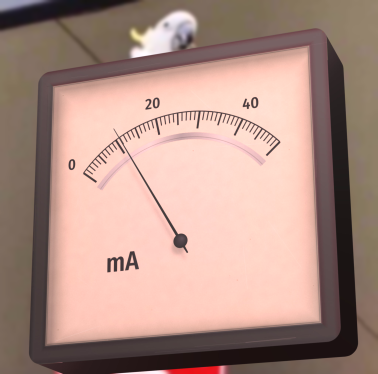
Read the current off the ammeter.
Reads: 11 mA
